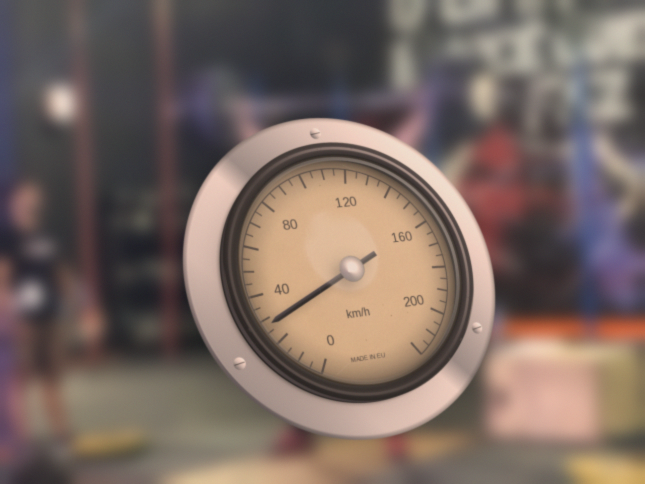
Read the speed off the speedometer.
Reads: 27.5 km/h
